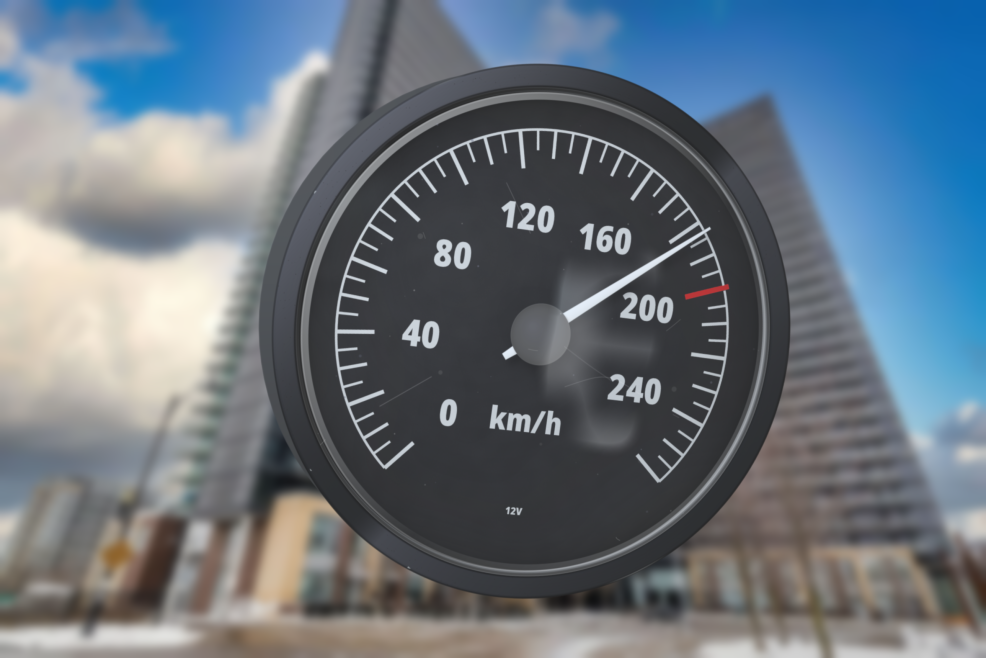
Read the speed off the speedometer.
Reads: 182.5 km/h
